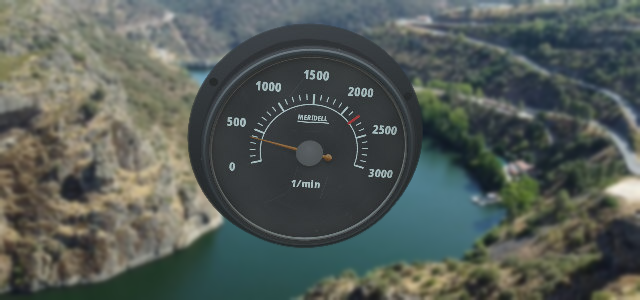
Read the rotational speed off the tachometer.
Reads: 400 rpm
